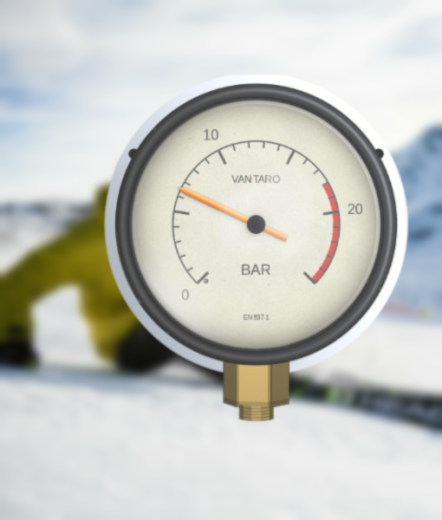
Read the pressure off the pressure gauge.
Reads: 6.5 bar
